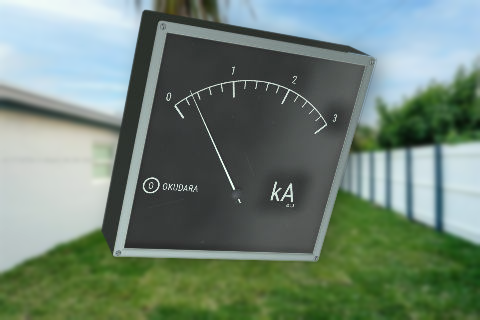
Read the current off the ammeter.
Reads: 0.3 kA
